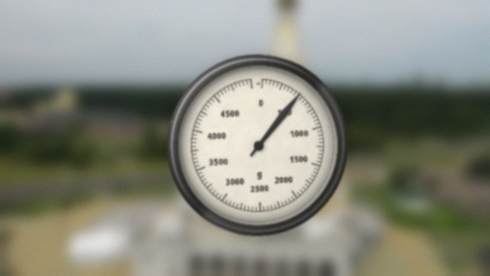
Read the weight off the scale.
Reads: 500 g
